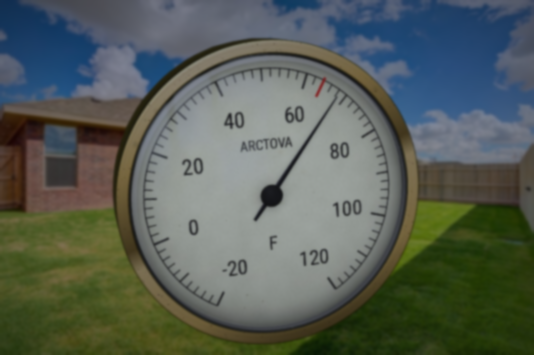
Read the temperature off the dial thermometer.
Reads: 68 °F
